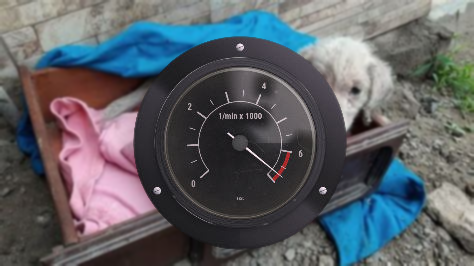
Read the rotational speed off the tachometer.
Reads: 6750 rpm
